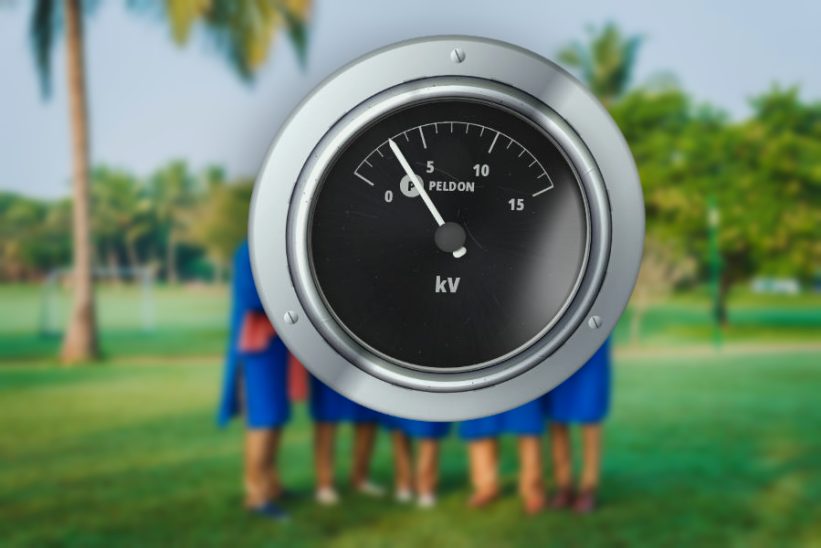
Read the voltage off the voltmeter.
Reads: 3 kV
